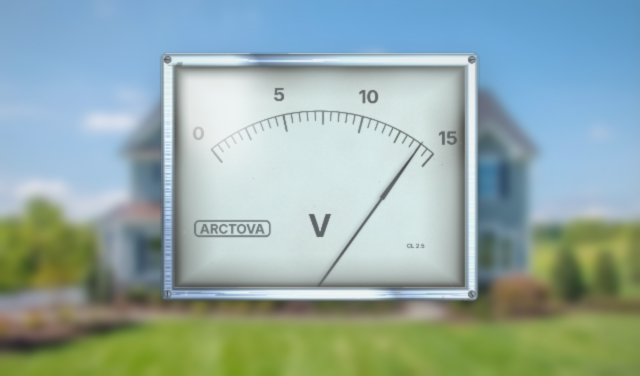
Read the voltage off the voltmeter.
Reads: 14 V
